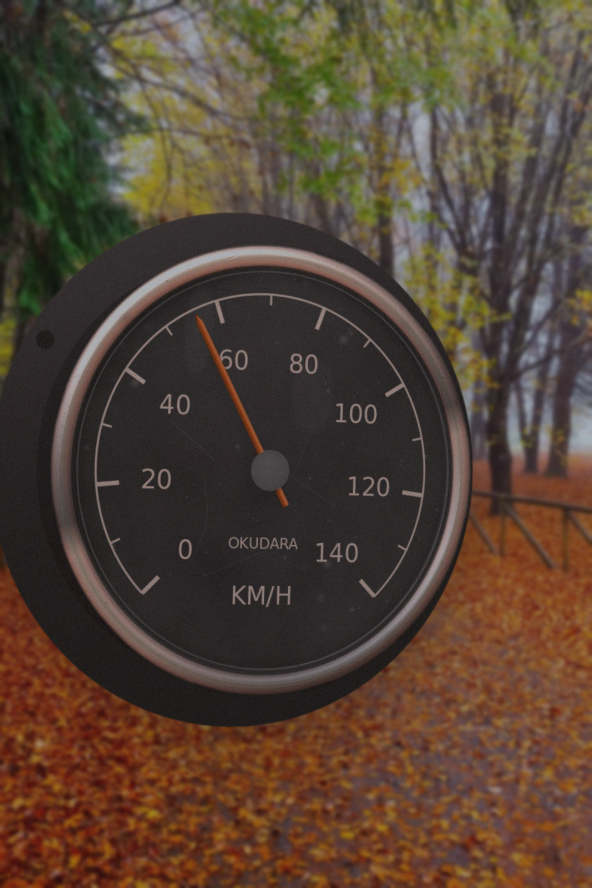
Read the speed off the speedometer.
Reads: 55 km/h
